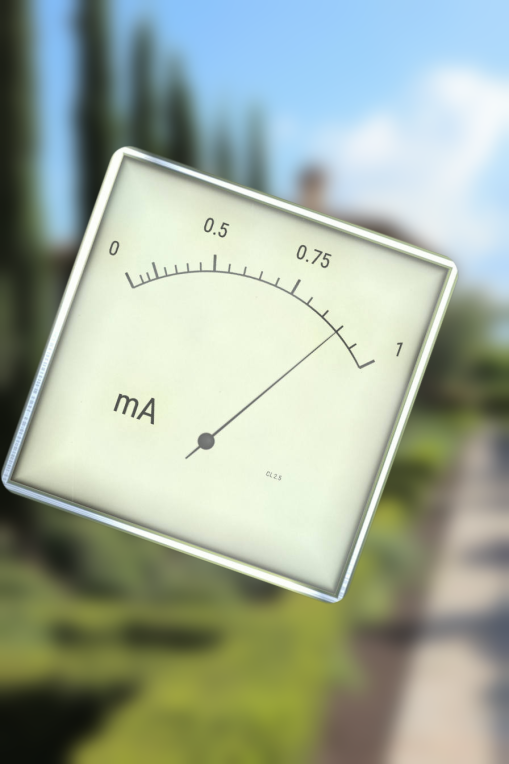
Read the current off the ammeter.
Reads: 0.9 mA
